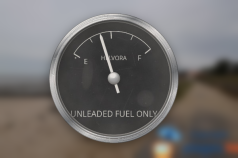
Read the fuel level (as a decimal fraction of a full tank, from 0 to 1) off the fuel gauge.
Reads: 0.375
